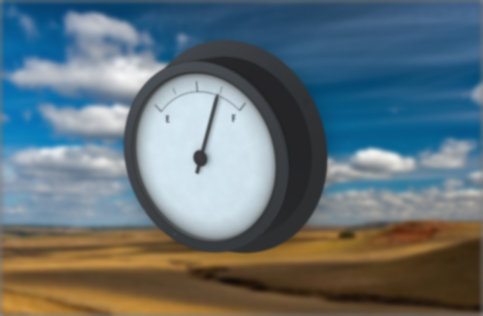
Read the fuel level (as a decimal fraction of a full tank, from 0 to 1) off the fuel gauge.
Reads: 0.75
